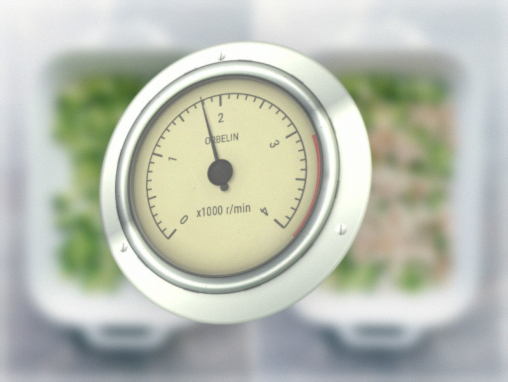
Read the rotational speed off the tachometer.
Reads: 1800 rpm
